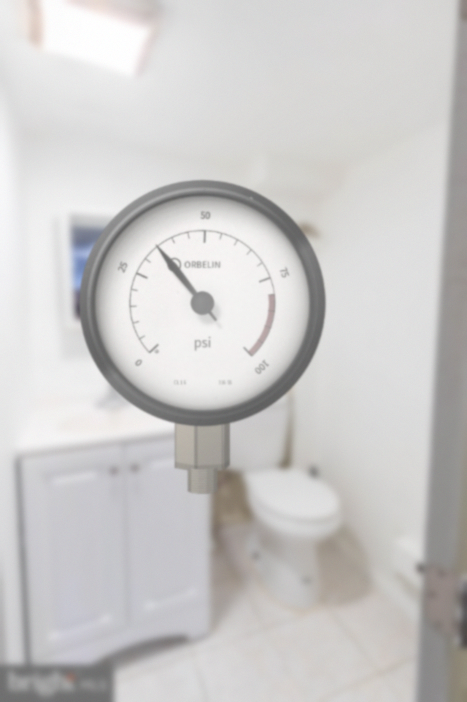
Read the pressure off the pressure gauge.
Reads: 35 psi
